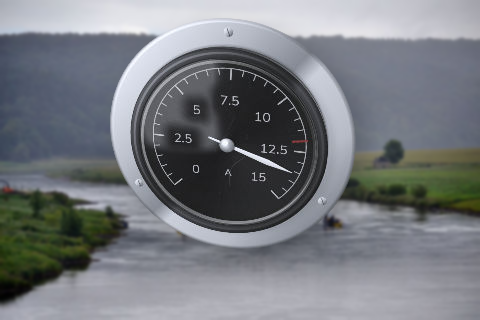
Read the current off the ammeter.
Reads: 13.5 A
